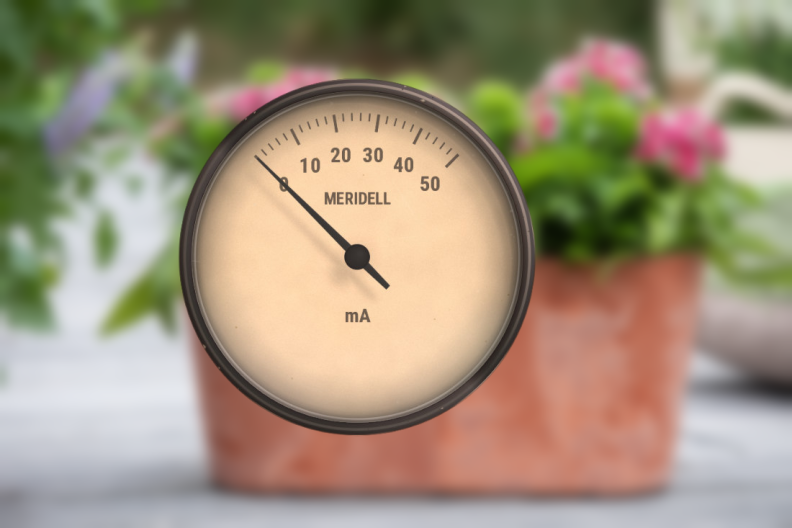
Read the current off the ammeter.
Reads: 0 mA
